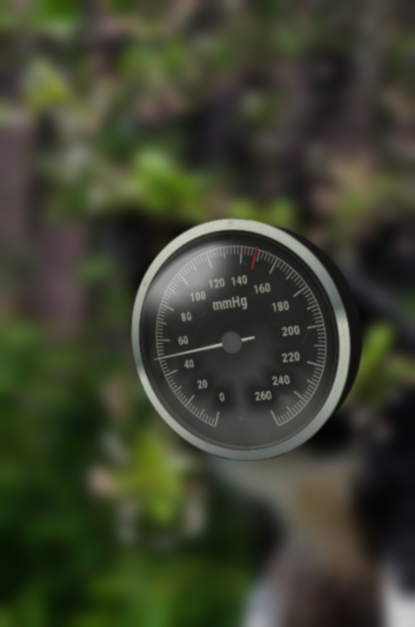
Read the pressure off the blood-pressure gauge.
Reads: 50 mmHg
